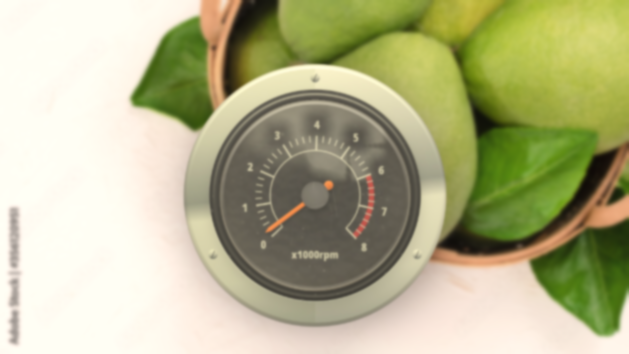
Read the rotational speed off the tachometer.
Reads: 200 rpm
